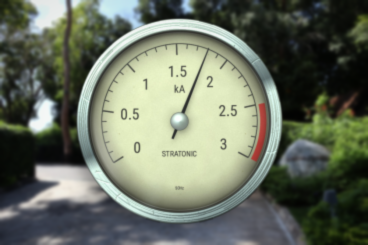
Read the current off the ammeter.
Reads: 1.8 kA
